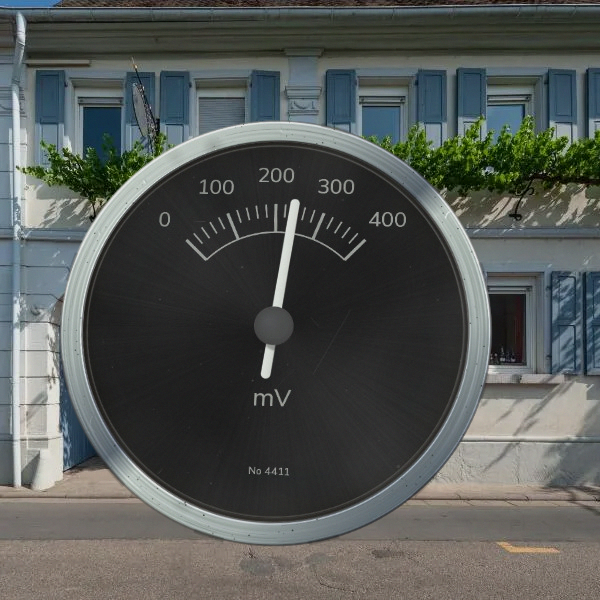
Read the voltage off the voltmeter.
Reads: 240 mV
